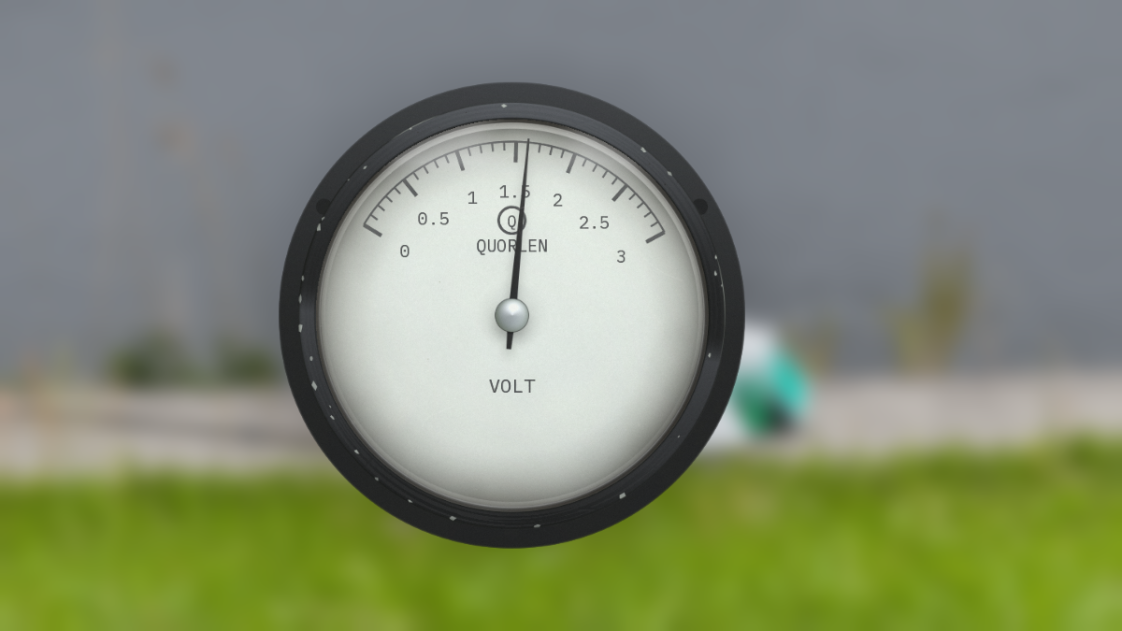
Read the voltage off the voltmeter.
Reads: 1.6 V
